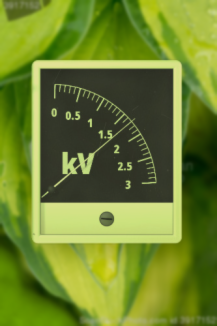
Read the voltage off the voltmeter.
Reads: 1.7 kV
